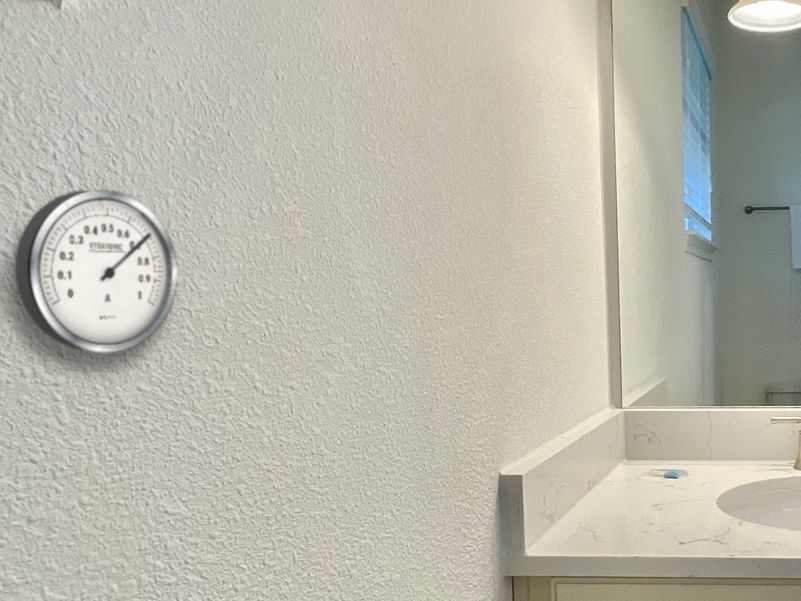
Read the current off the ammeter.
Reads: 0.7 A
